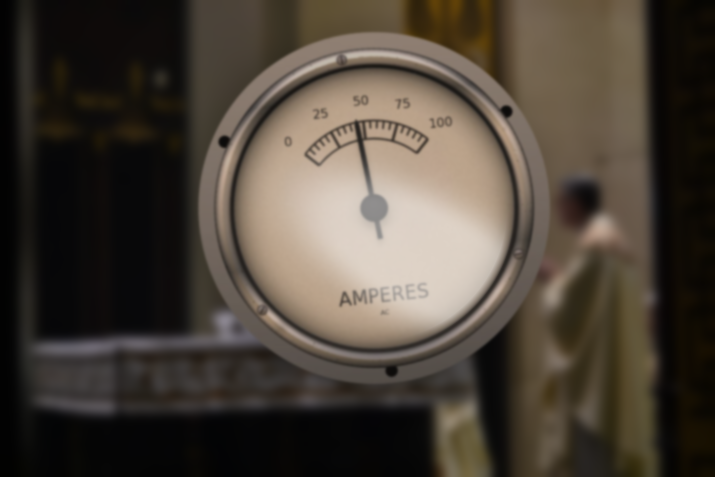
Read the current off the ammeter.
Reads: 45 A
